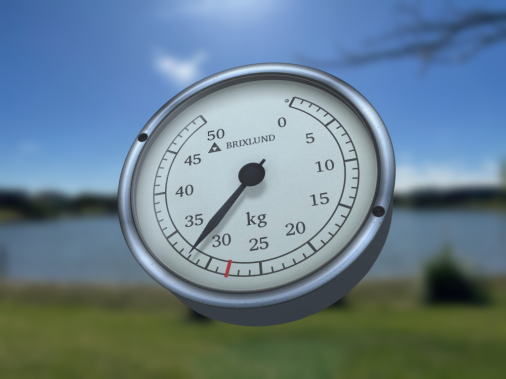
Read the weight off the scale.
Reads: 32 kg
